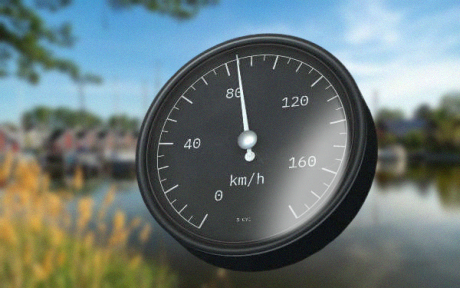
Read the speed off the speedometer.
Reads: 85 km/h
